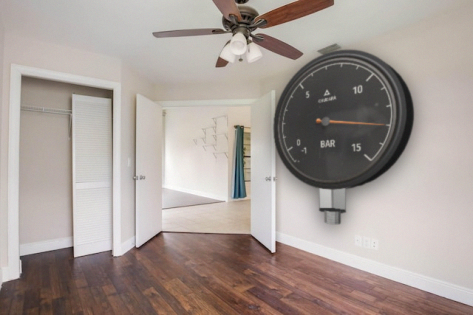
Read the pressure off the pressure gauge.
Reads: 13 bar
